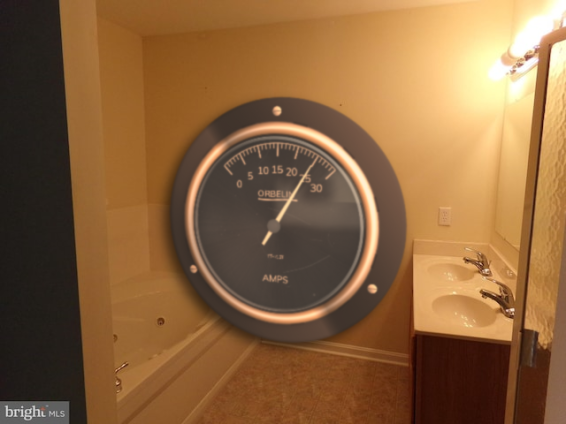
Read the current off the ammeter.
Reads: 25 A
